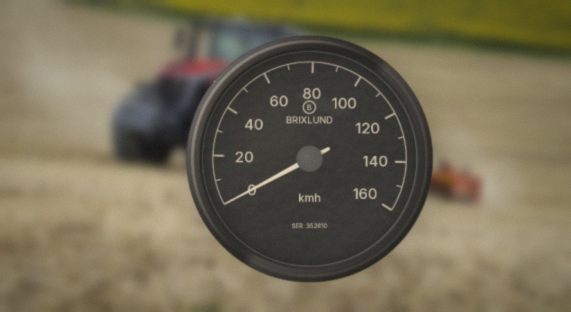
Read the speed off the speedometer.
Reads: 0 km/h
